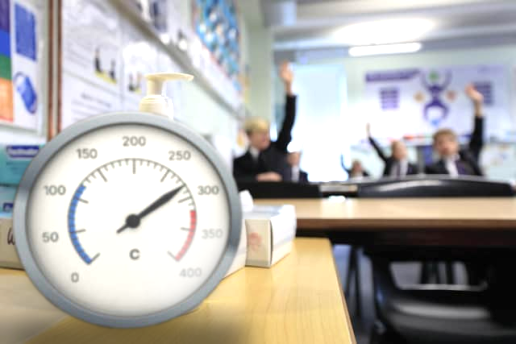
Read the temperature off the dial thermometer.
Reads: 280 °C
